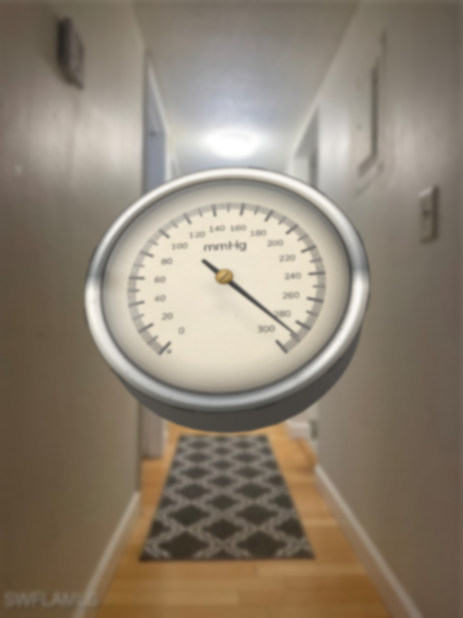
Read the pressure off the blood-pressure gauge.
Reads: 290 mmHg
